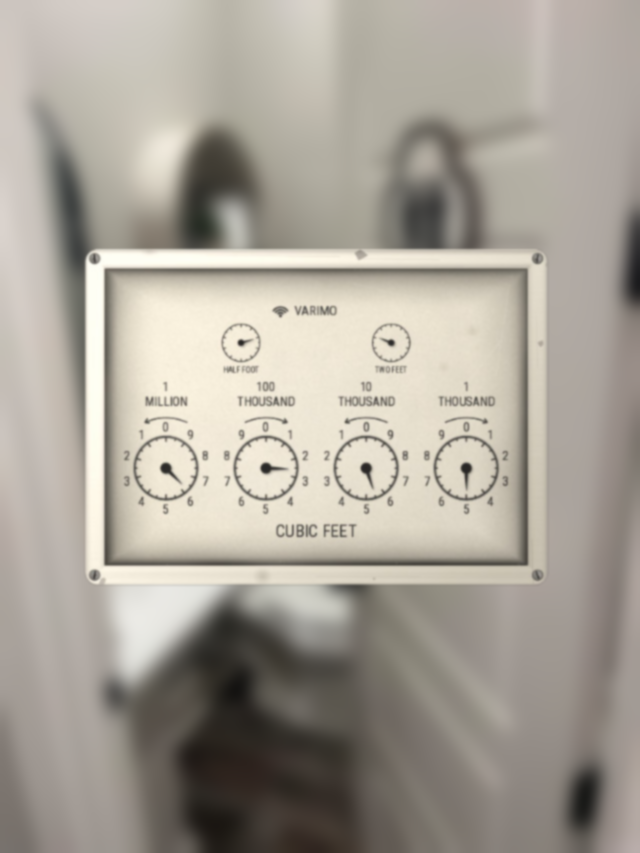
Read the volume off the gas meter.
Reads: 625500 ft³
